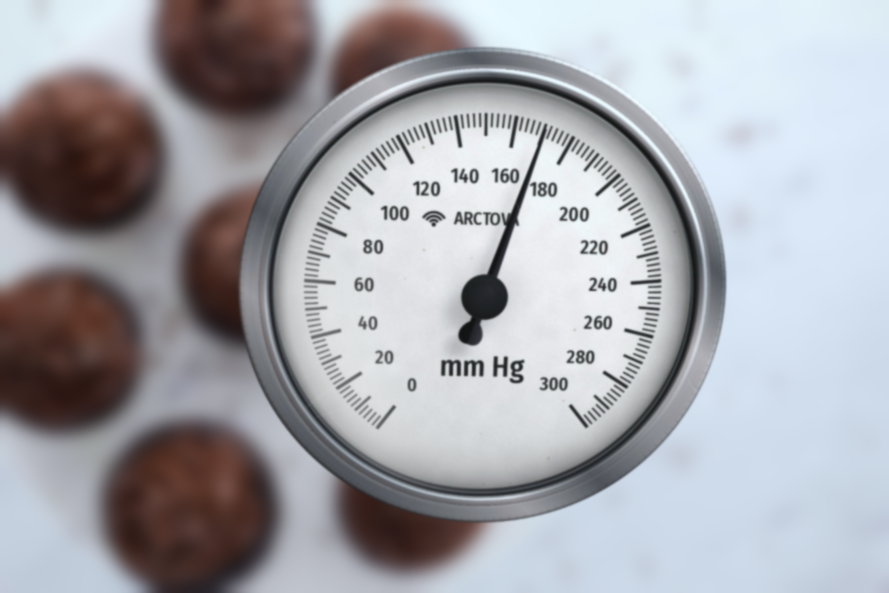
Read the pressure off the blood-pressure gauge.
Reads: 170 mmHg
